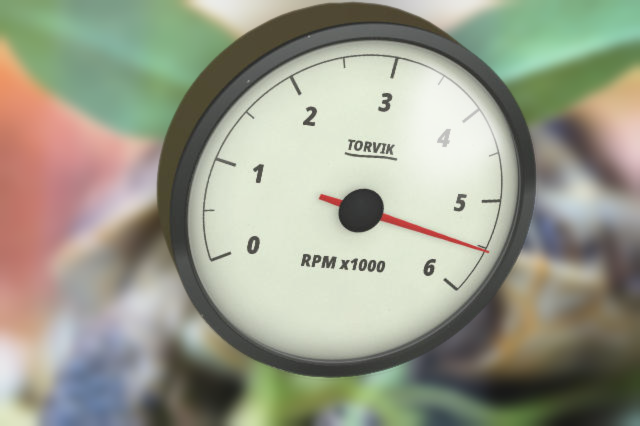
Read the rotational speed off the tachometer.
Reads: 5500 rpm
